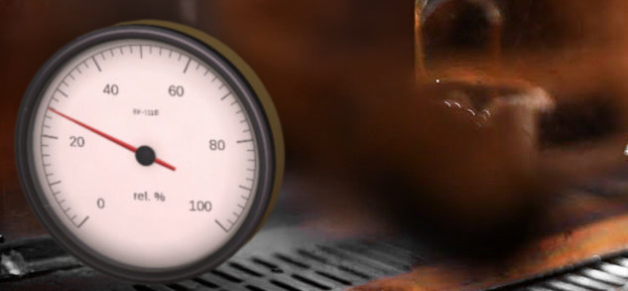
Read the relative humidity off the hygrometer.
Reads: 26 %
